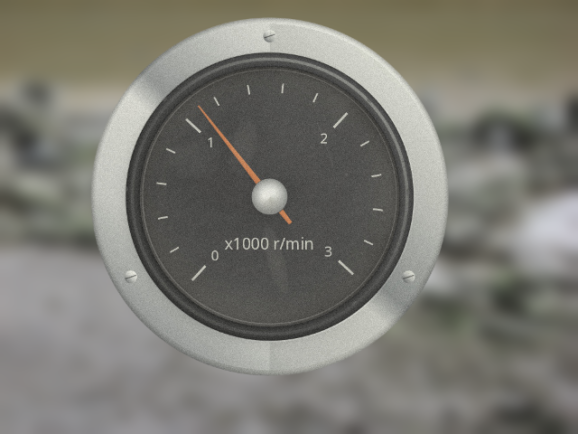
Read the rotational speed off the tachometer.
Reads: 1100 rpm
